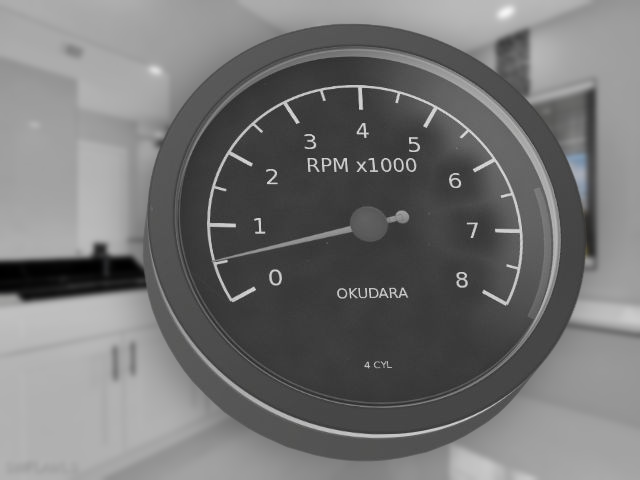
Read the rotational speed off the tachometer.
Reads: 500 rpm
